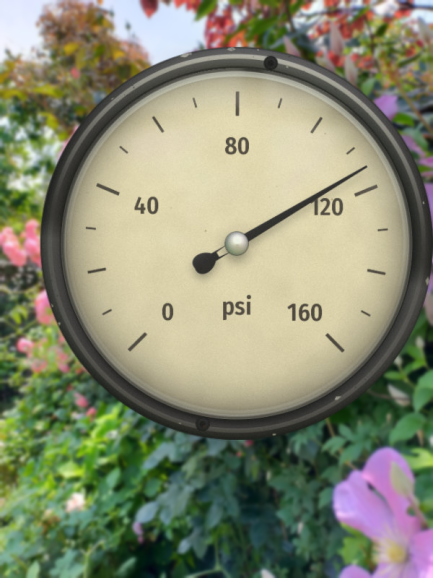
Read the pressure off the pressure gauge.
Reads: 115 psi
